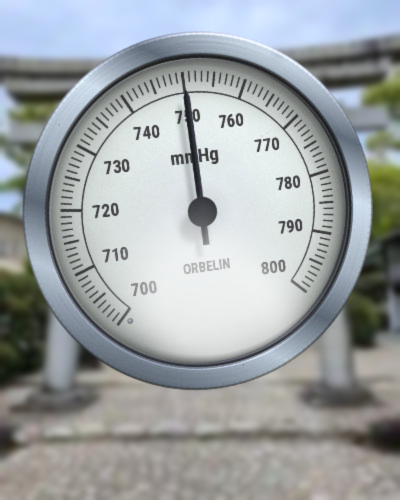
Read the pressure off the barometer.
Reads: 750 mmHg
